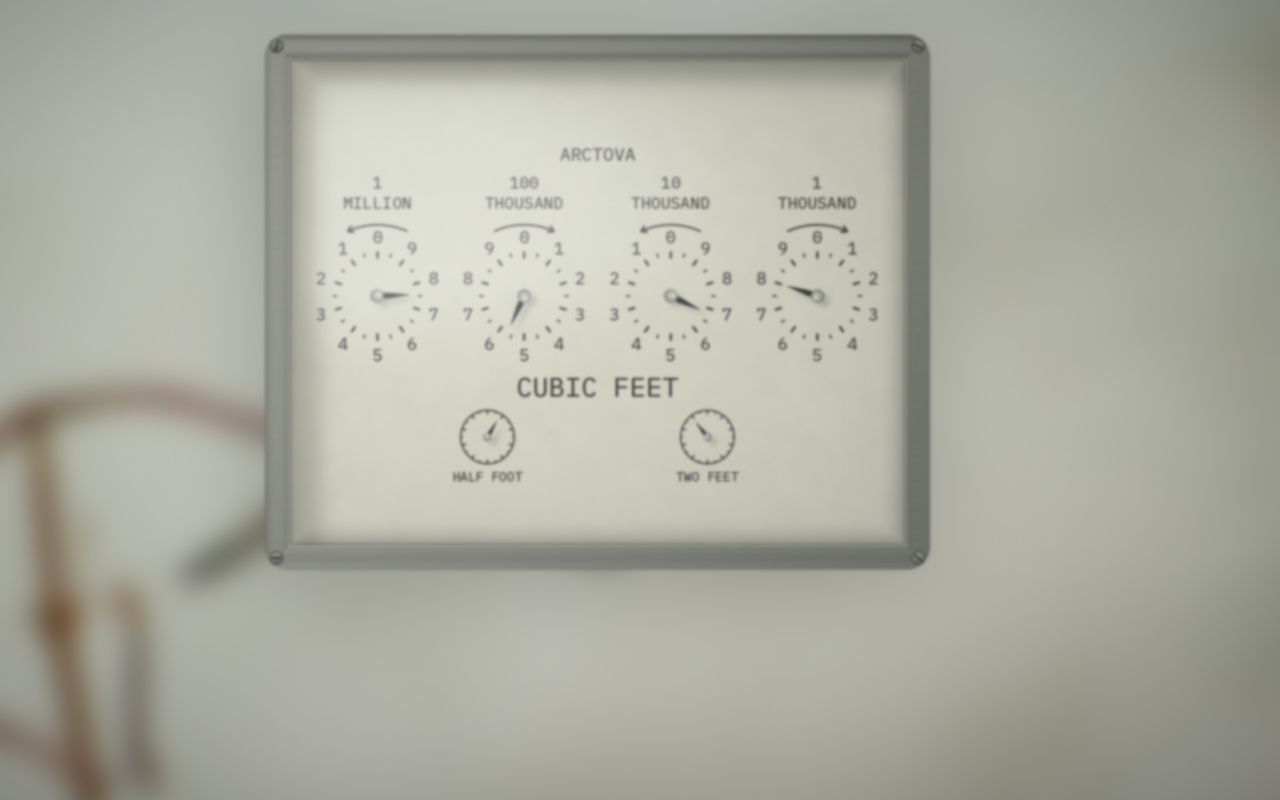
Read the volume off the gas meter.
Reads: 756800 ft³
